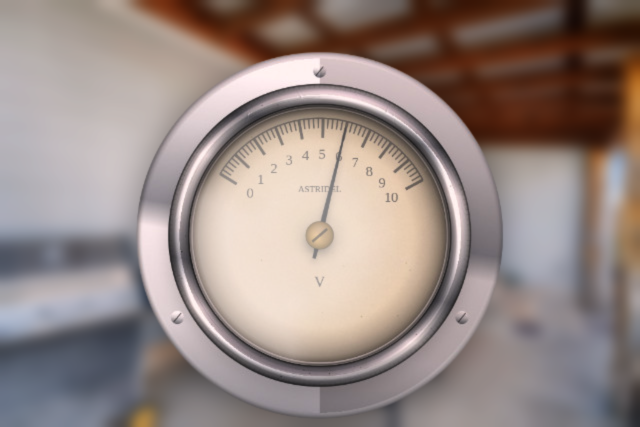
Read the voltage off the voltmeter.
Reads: 6 V
